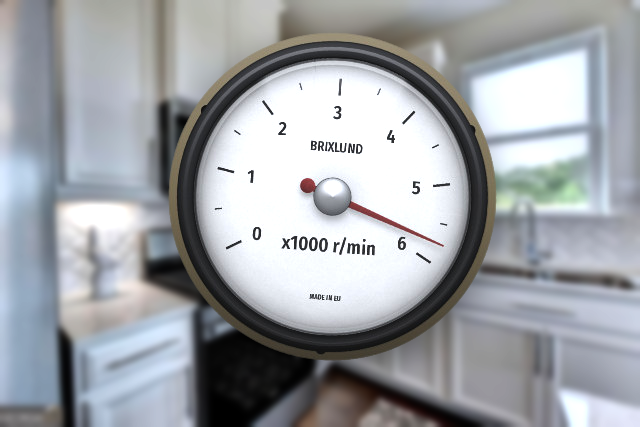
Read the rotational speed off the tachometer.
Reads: 5750 rpm
